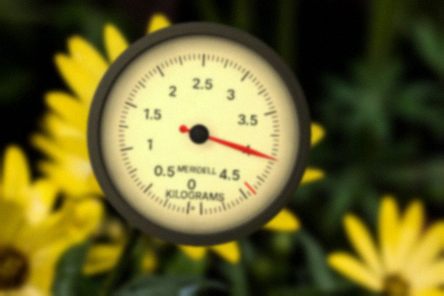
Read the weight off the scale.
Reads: 4 kg
